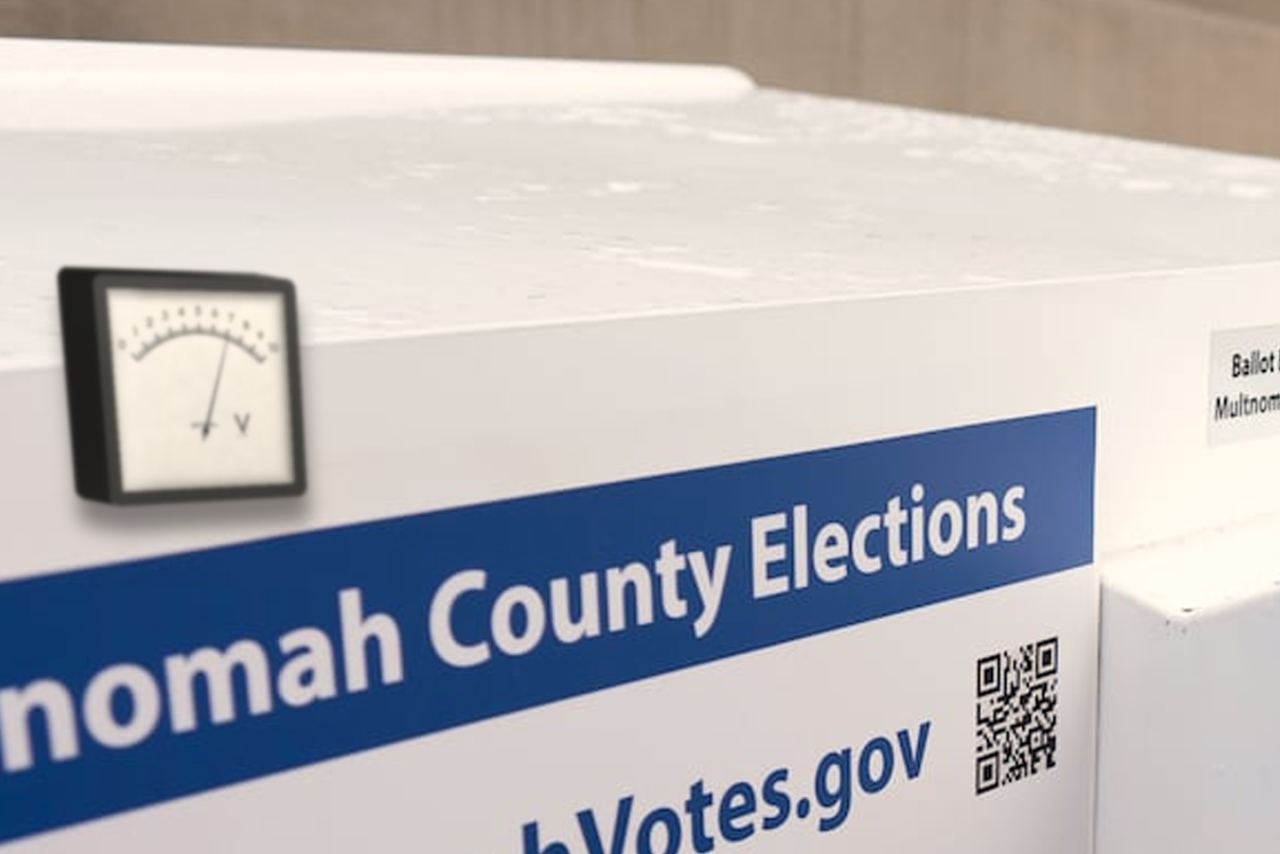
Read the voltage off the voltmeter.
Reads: 7 V
